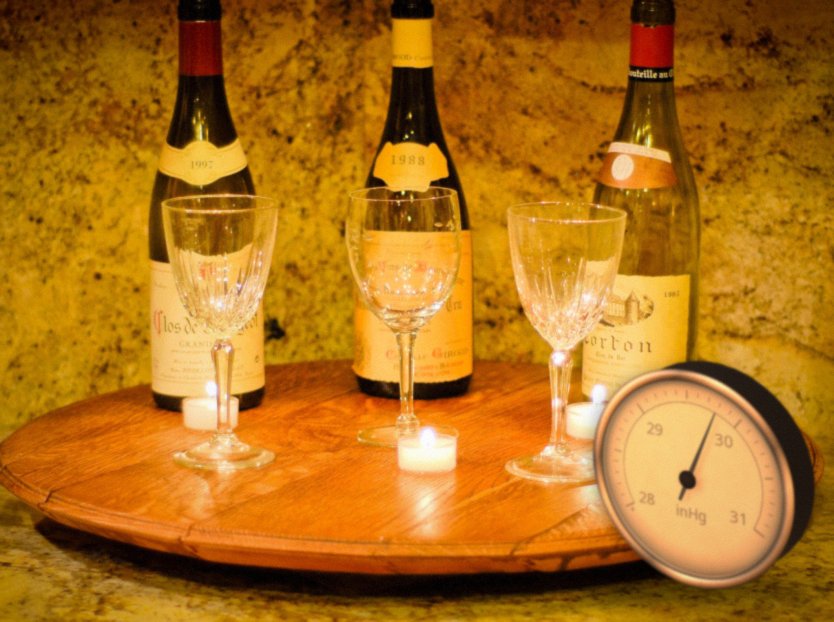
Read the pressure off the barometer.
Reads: 29.8 inHg
